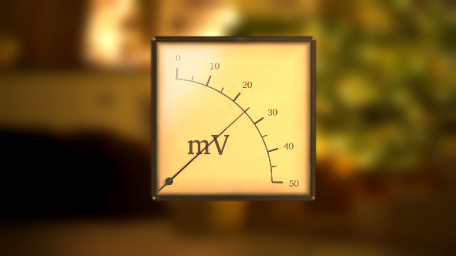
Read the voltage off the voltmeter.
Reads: 25 mV
